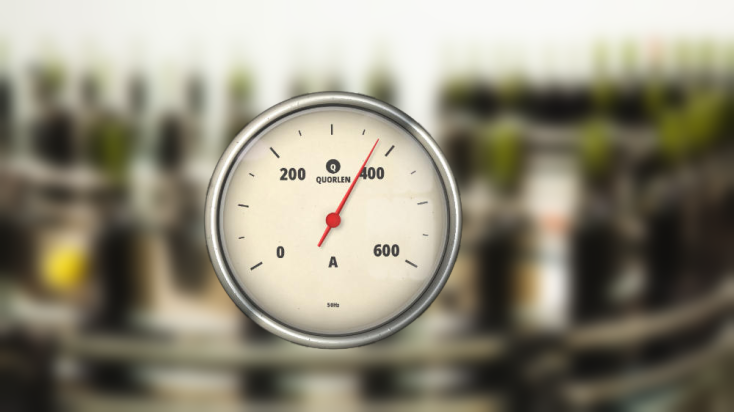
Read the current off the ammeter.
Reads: 375 A
